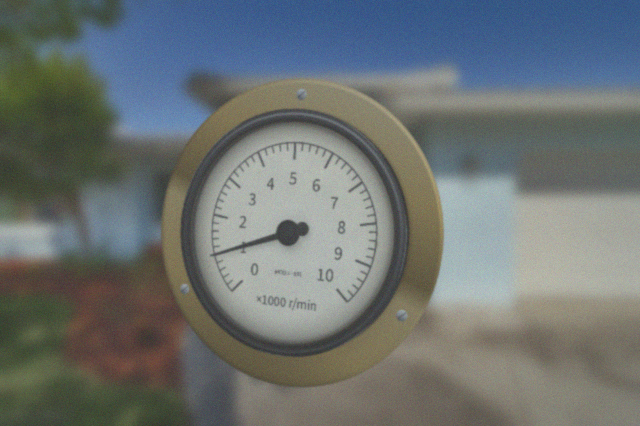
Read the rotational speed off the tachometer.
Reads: 1000 rpm
